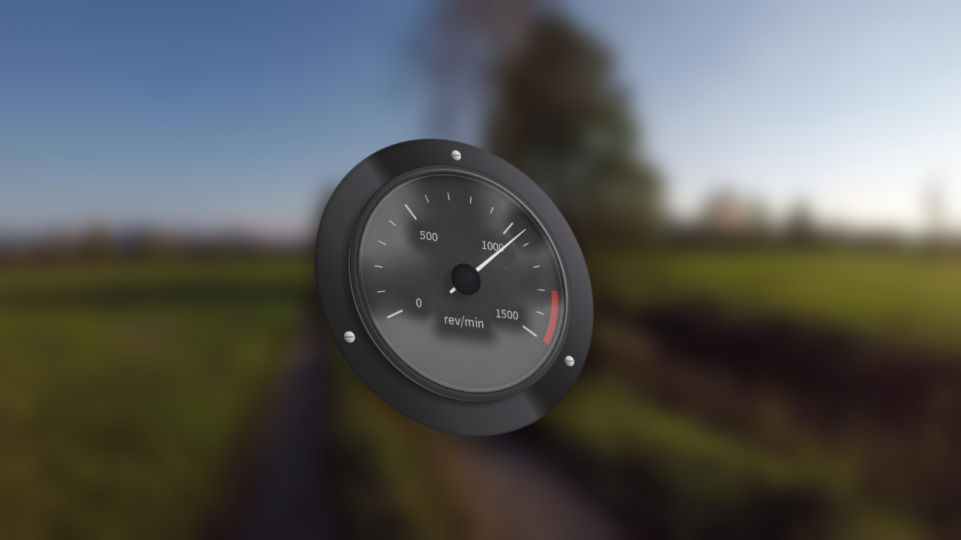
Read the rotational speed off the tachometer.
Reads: 1050 rpm
